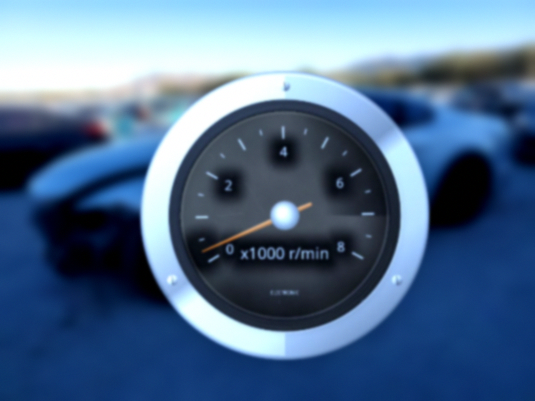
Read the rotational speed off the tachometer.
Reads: 250 rpm
